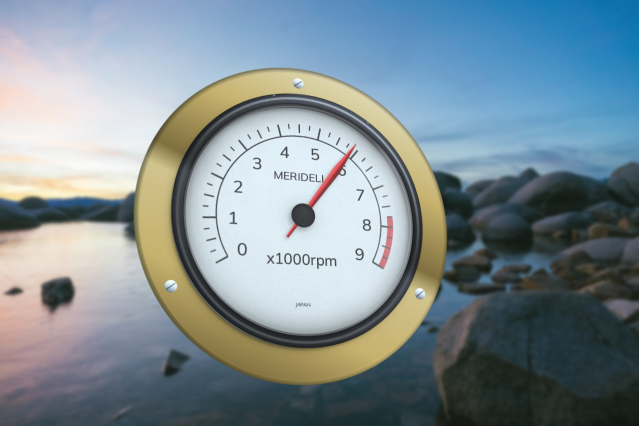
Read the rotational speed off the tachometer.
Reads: 5875 rpm
